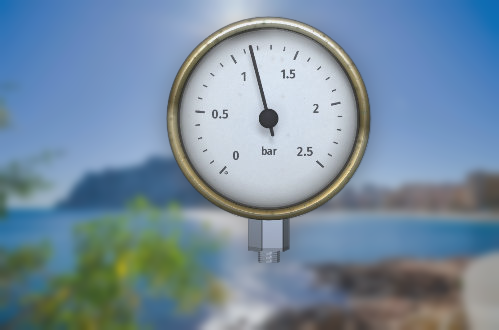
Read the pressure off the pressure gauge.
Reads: 1.15 bar
